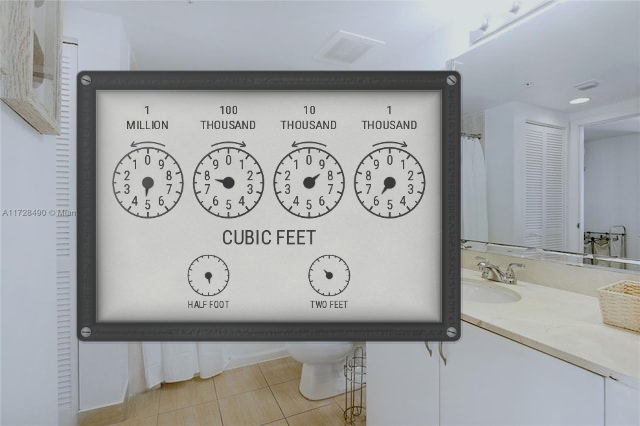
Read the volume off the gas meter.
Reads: 478600 ft³
